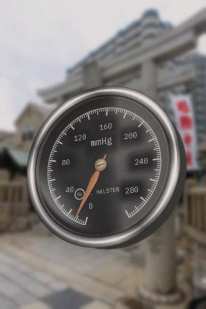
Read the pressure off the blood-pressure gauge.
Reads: 10 mmHg
